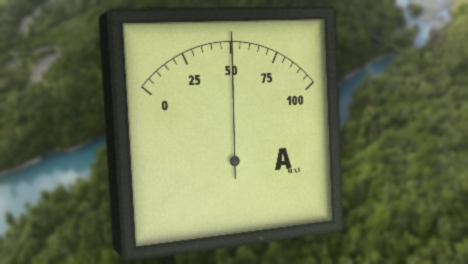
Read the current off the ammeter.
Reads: 50 A
